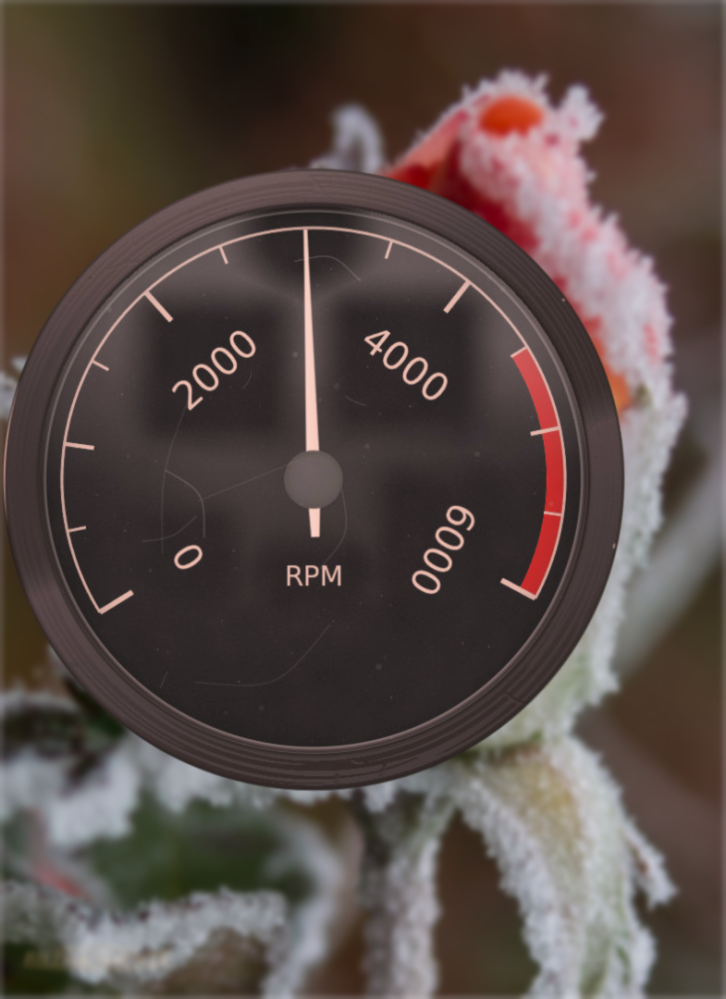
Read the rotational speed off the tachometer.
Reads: 3000 rpm
